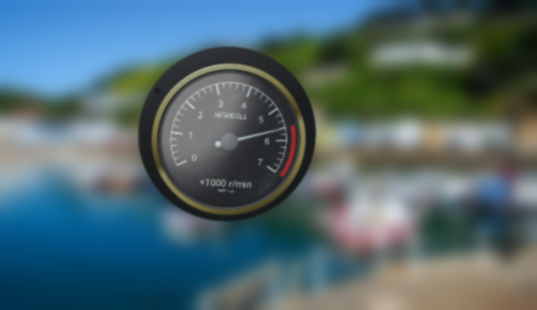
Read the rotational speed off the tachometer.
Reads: 5600 rpm
